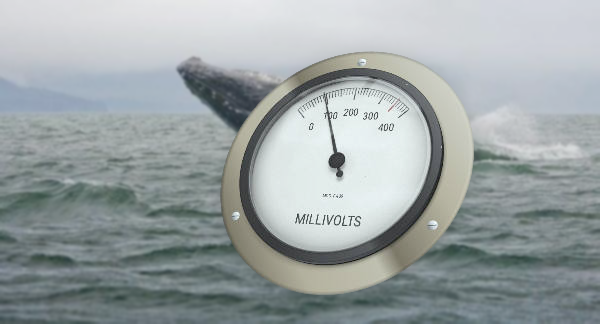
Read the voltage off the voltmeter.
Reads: 100 mV
